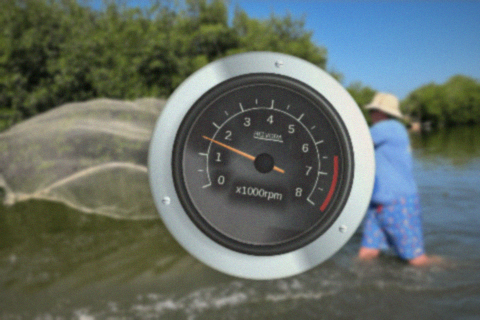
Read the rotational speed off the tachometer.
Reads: 1500 rpm
